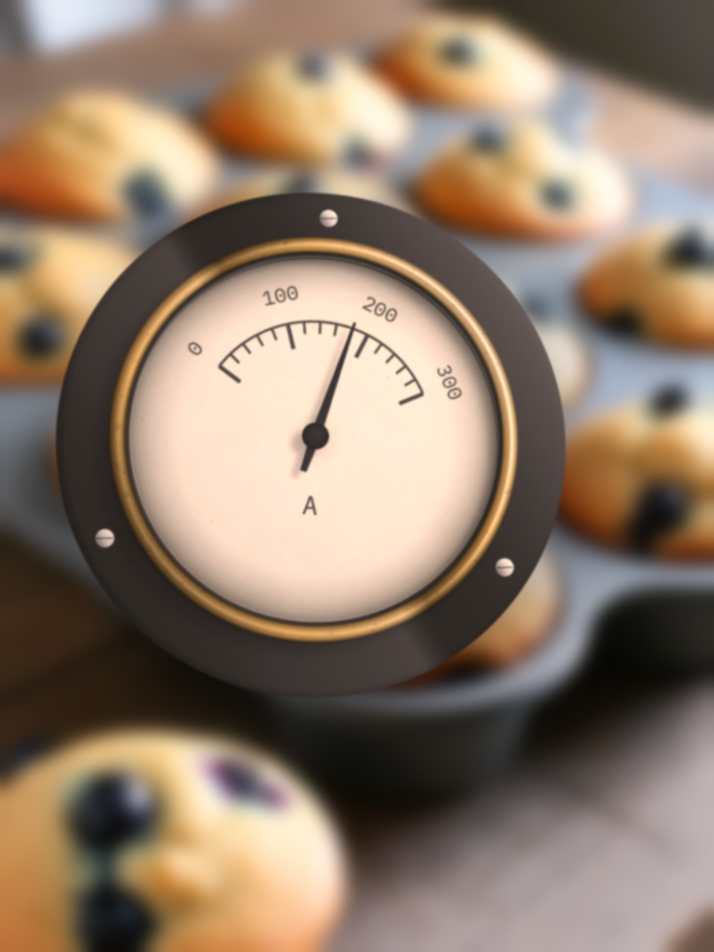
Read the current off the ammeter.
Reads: 180 A
